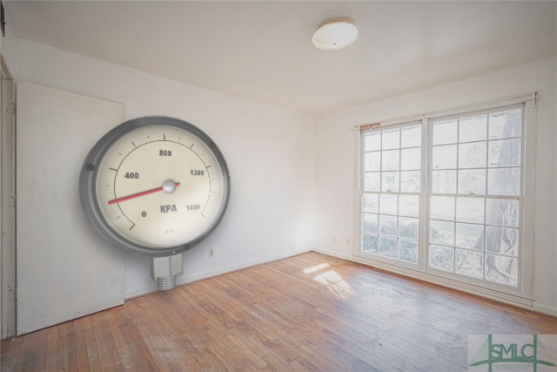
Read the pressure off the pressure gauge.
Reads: 200 kPa
